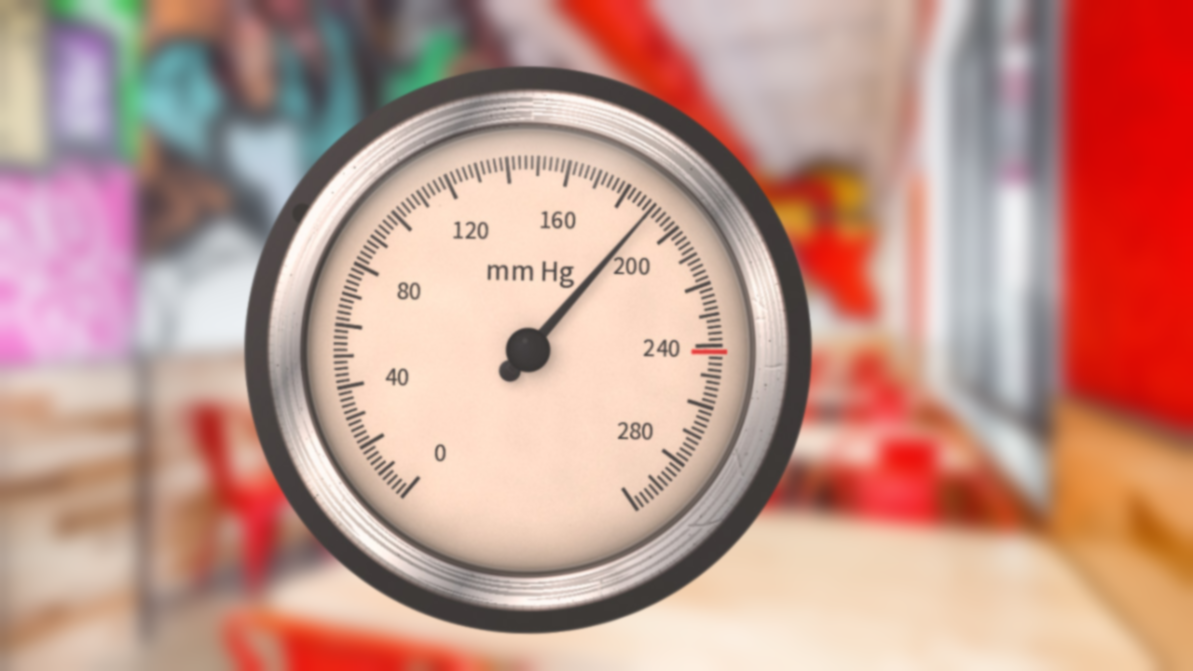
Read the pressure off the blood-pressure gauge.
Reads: 190 mmHg
